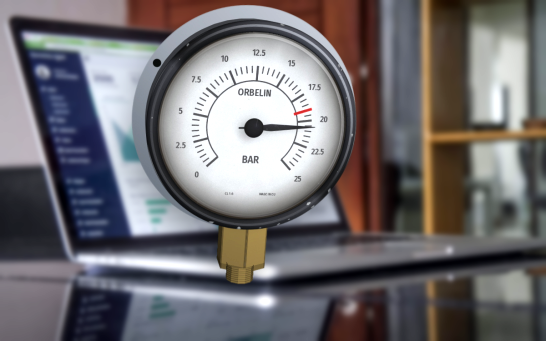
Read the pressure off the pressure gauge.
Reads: 20.5 bar
